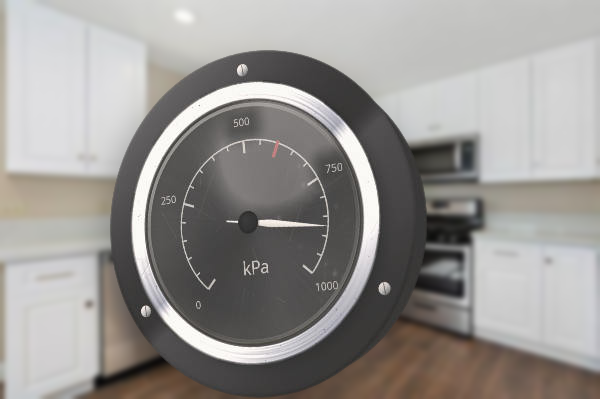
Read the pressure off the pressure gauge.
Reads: 875 kPa
